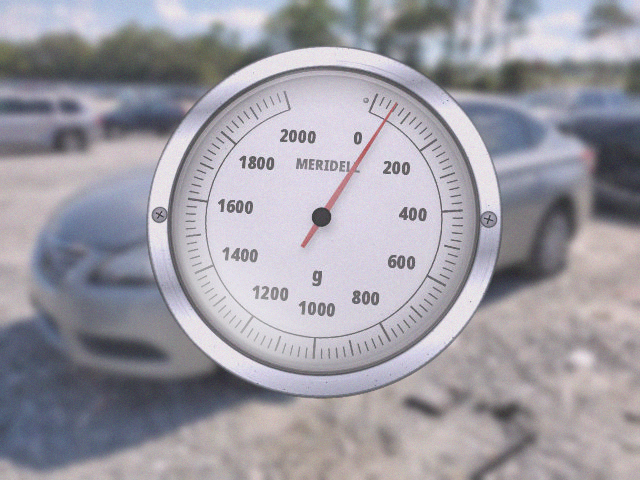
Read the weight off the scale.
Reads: 60 g
